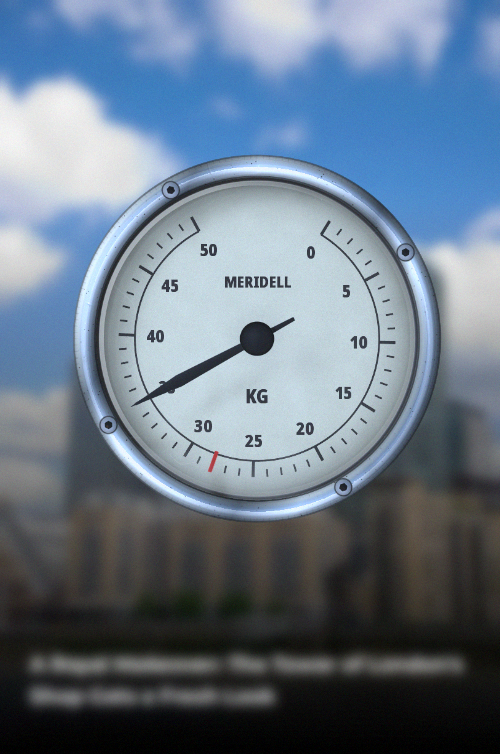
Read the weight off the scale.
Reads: 35 kg
